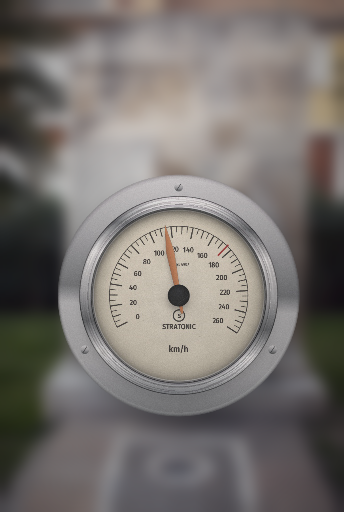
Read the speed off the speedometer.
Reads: 115 km/h
